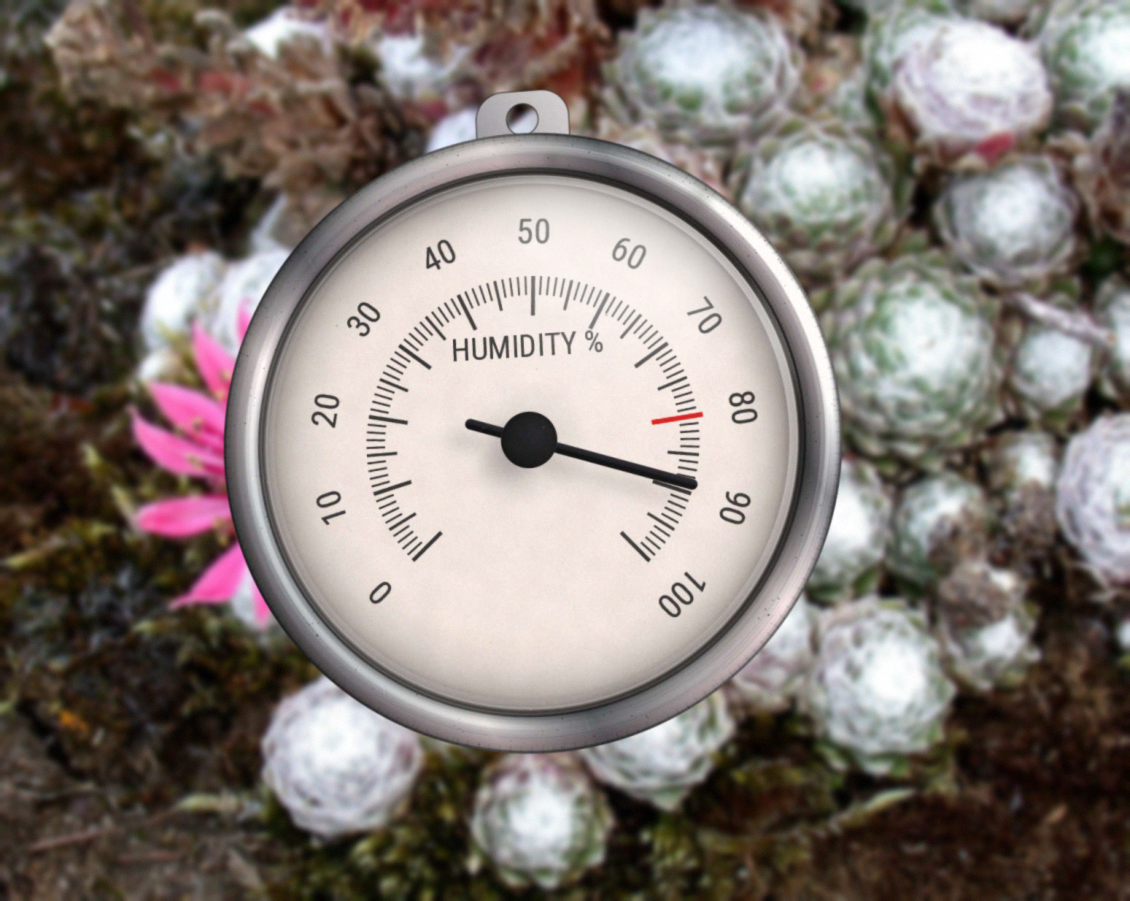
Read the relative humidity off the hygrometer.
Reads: 89 %
